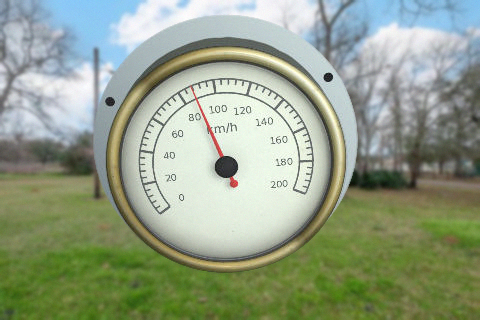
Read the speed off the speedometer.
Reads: 88 km/h
